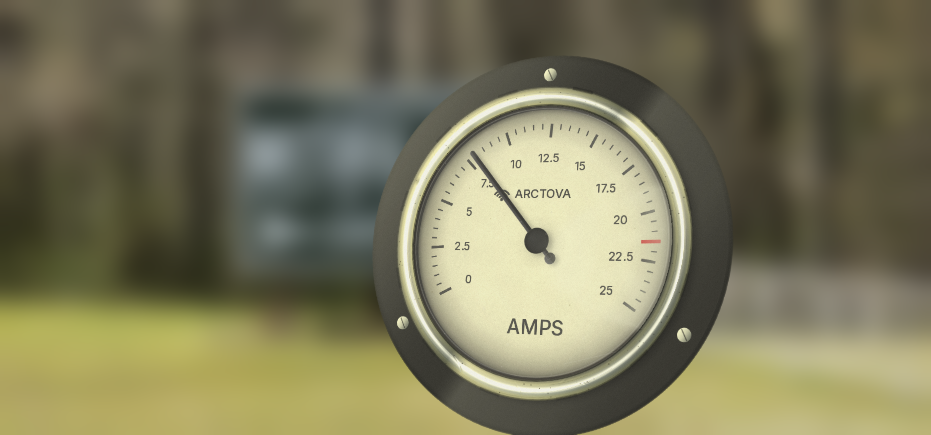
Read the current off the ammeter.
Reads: 8 A
